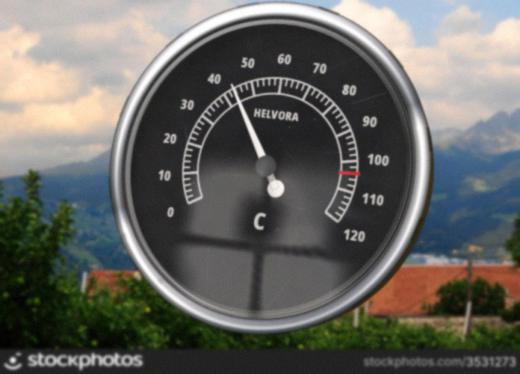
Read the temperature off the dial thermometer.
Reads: 44 °C
